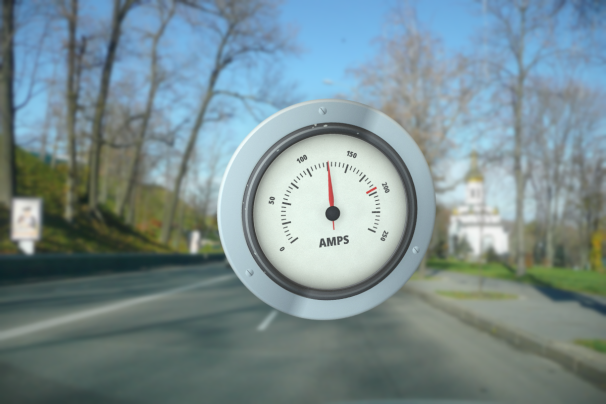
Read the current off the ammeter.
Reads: 125 A
